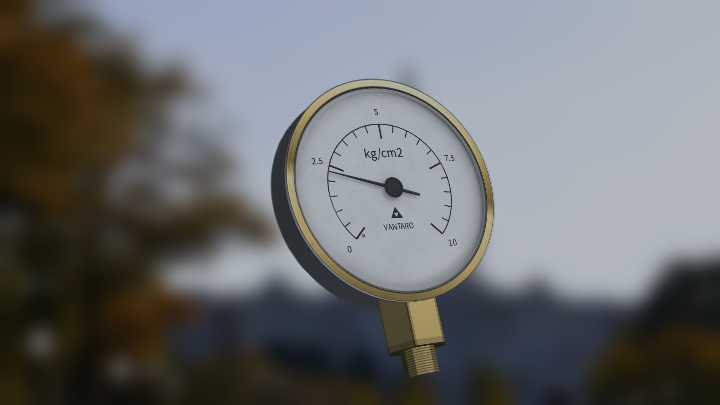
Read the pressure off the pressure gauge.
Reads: 2.25 kg/cm²
